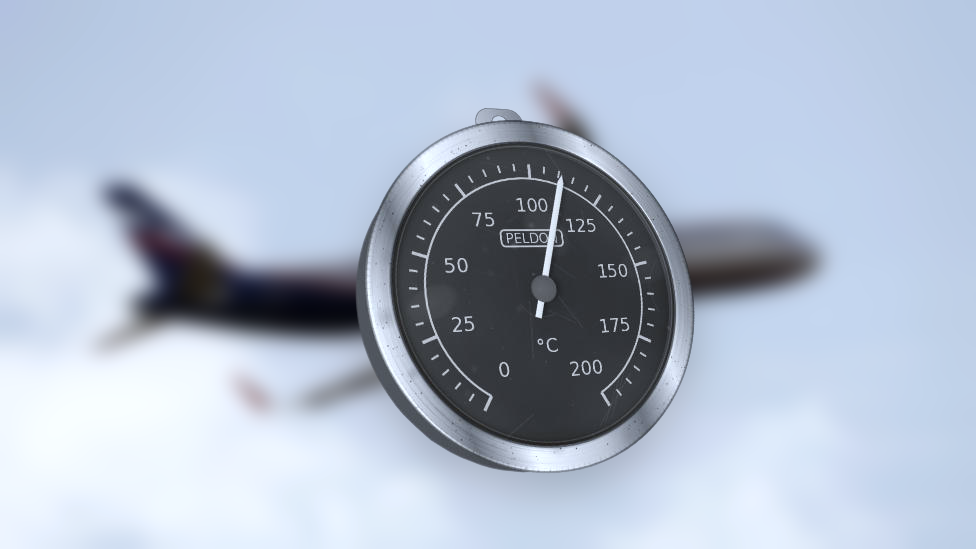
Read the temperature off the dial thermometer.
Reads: 110 °C
